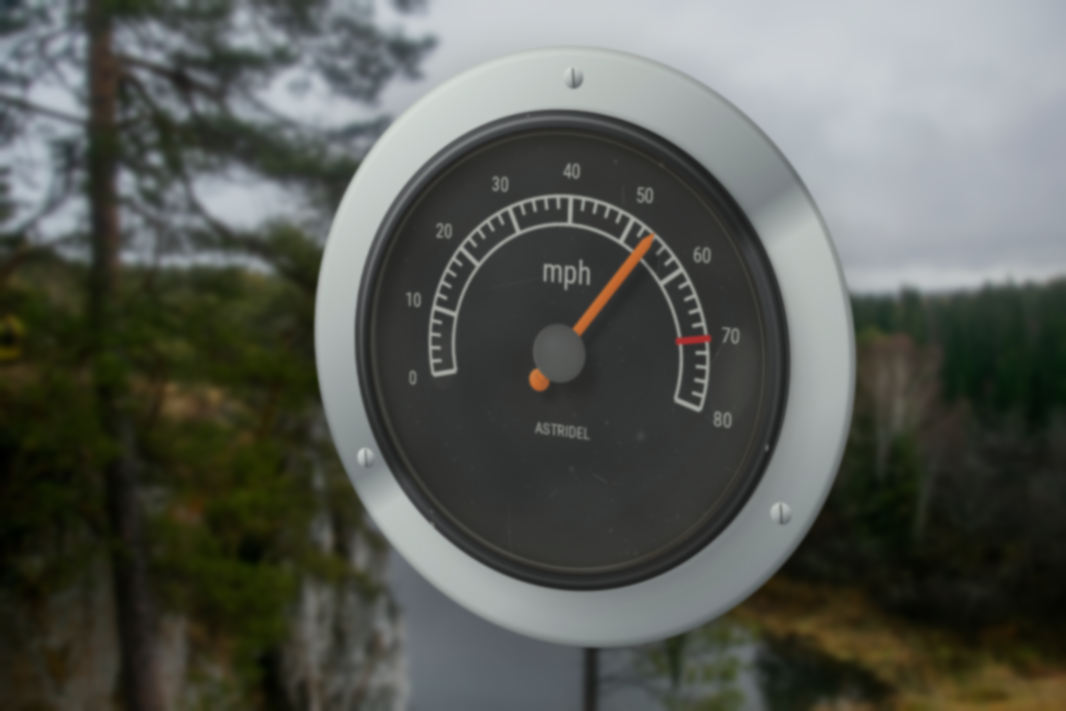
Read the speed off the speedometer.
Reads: 54 mph
